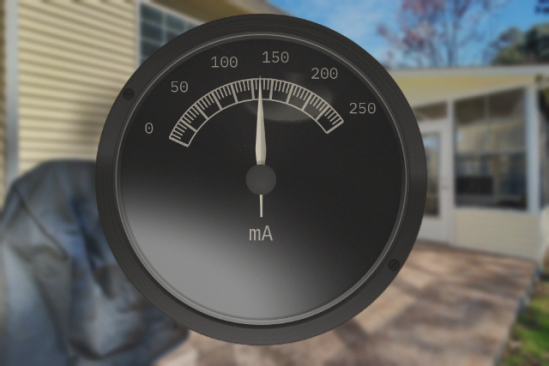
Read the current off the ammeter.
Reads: 135 mA
